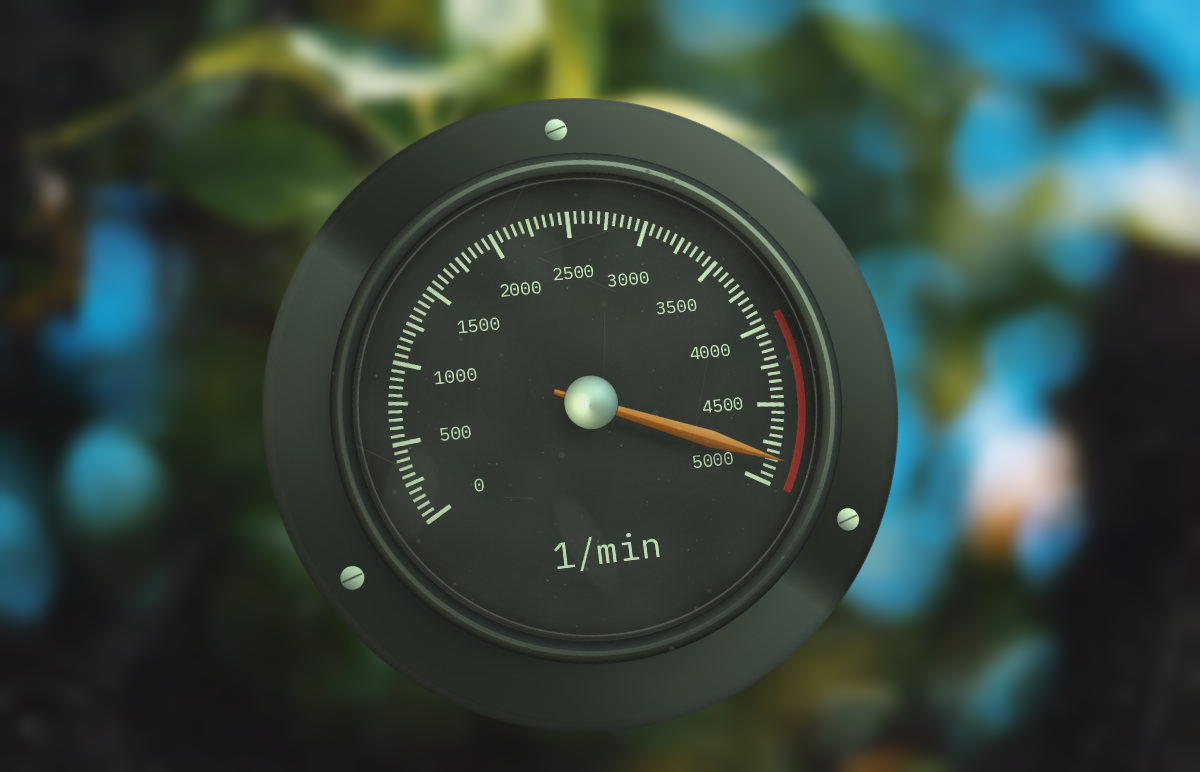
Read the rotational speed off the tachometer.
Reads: 4850 rpm
